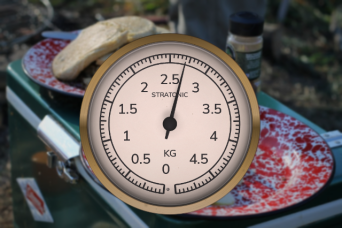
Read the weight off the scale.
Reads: 2.7 kg
